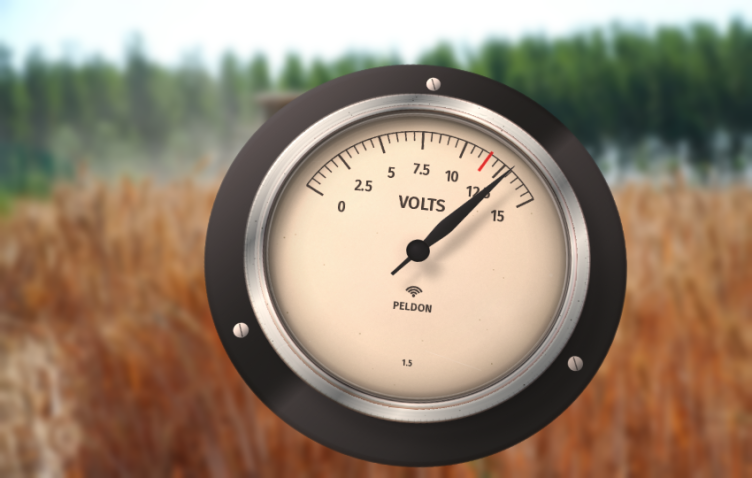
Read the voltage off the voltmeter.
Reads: 13 V
